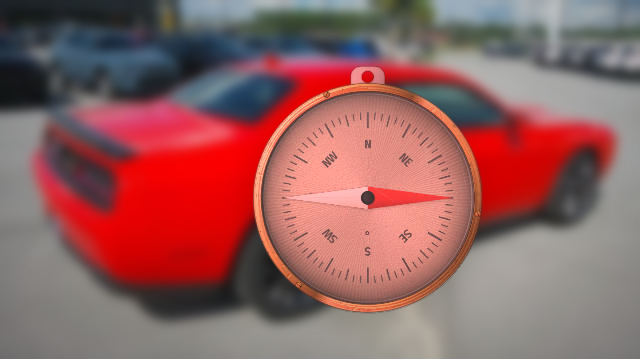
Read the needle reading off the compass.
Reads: 90 °
